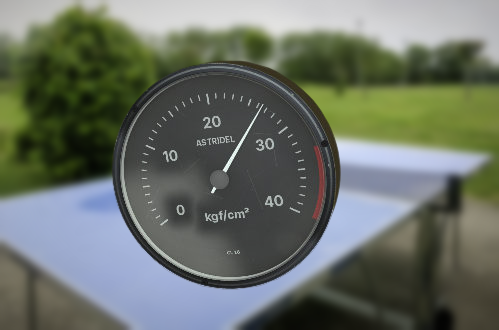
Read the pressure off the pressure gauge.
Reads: 26.5 kg/cm²
